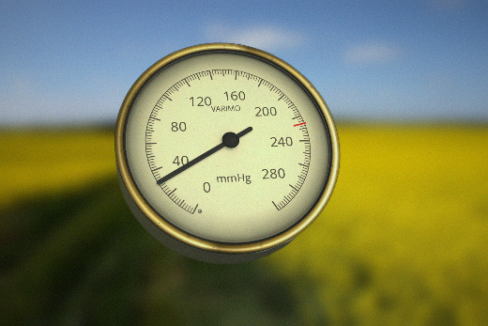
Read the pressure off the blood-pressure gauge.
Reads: 30 mmHg
